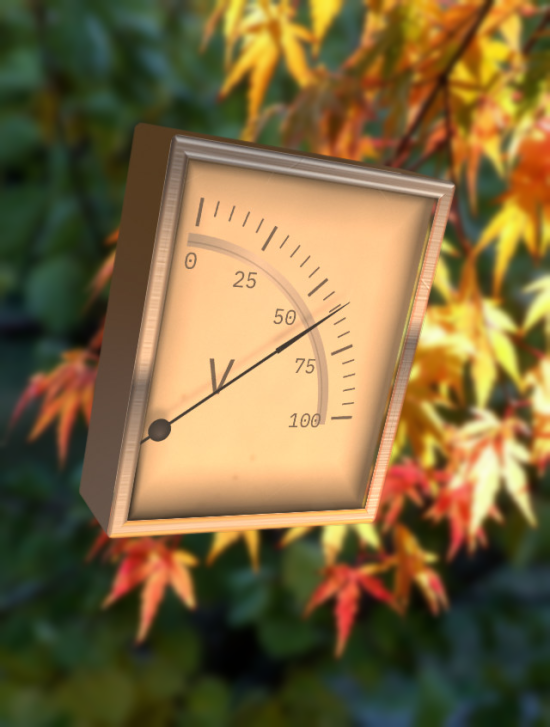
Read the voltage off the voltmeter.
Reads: 60 V
